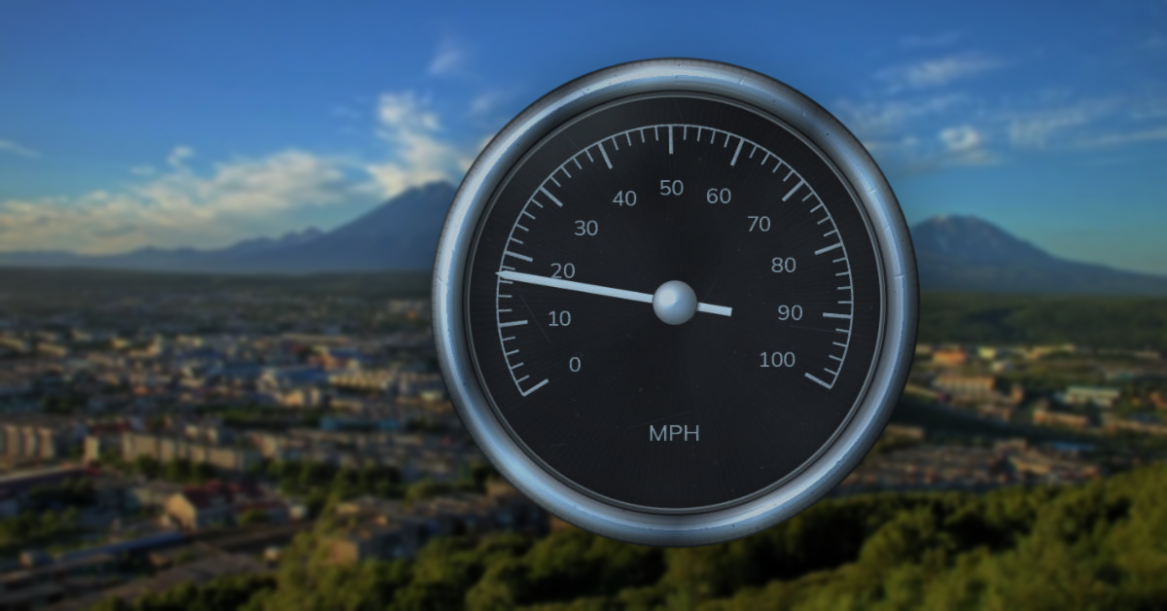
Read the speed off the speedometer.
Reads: 17 mph
